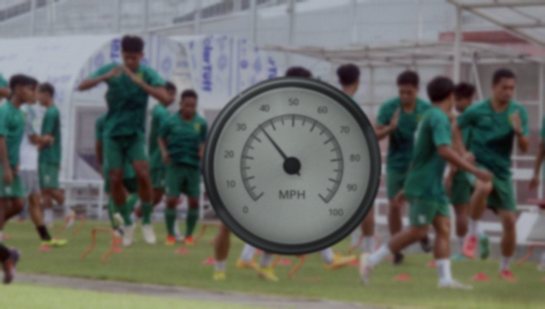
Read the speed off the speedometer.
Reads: 35 mph
